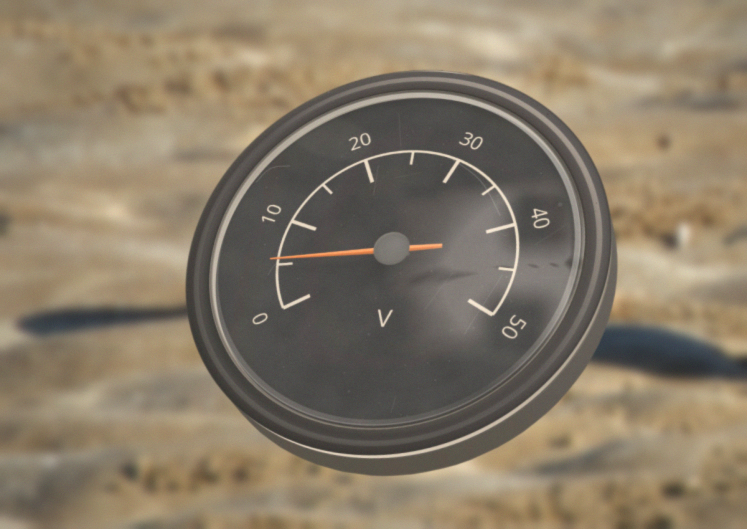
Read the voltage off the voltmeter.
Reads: 5 V
